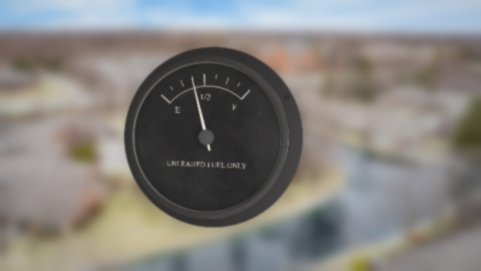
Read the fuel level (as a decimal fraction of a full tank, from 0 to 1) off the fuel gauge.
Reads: 0.375
